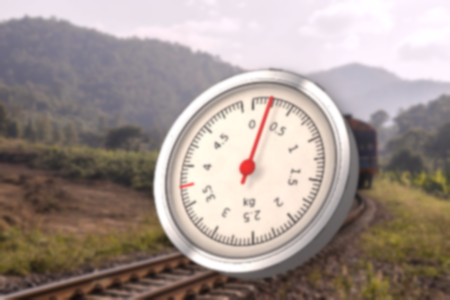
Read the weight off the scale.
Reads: 0.25 kg
